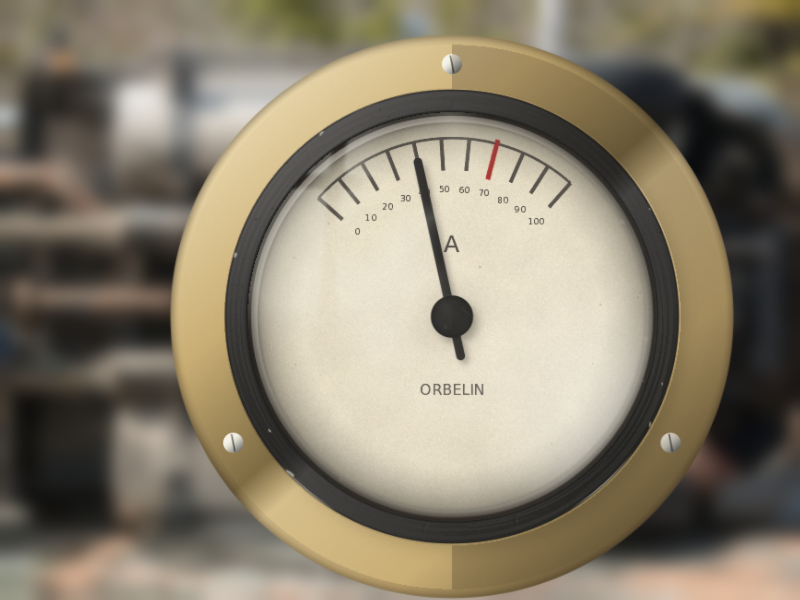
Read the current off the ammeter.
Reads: 40 A
